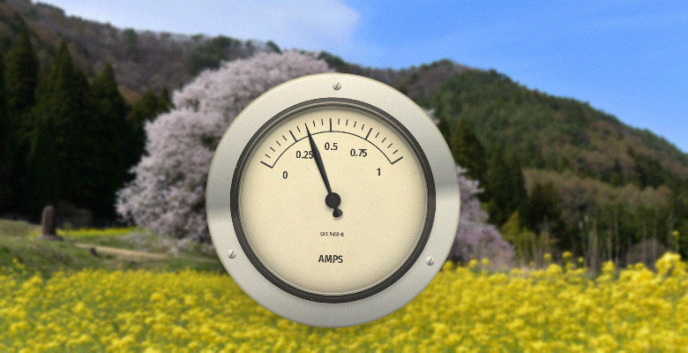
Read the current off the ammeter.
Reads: 0.35 A
